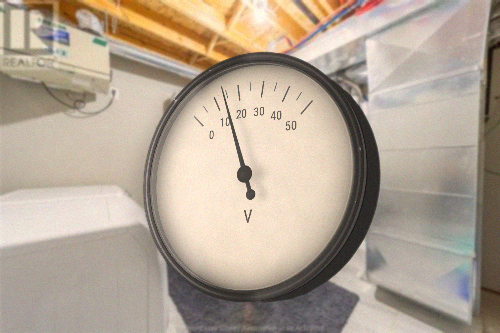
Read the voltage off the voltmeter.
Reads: 15 V
